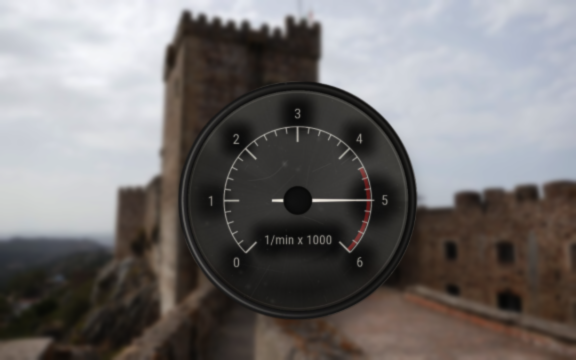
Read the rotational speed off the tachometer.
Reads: 5000 rpm
